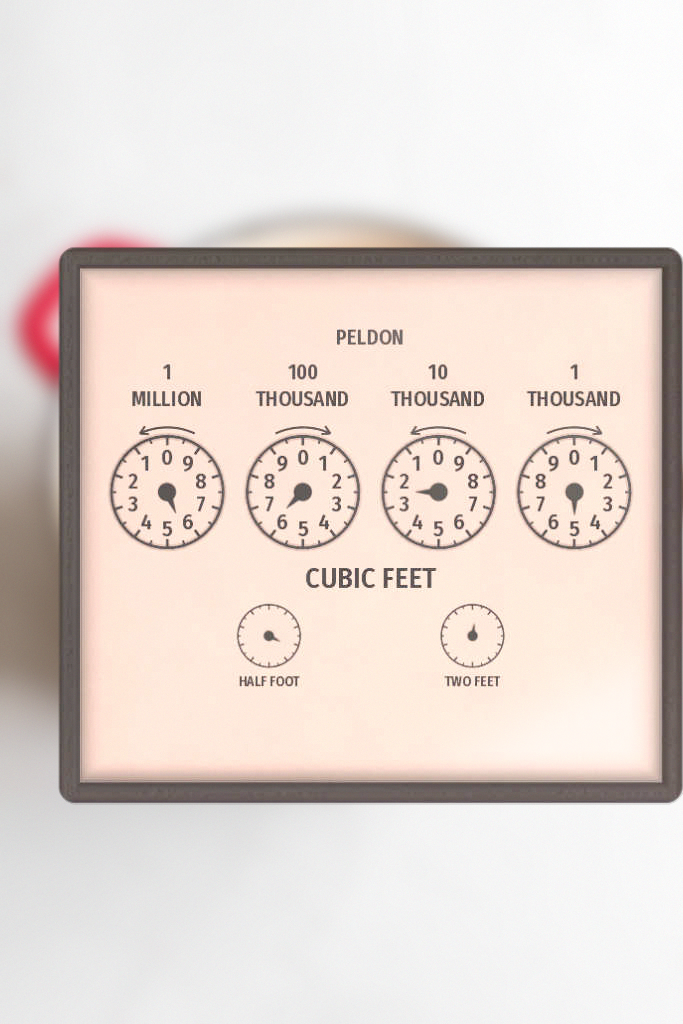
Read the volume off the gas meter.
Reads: 562500 ft³
